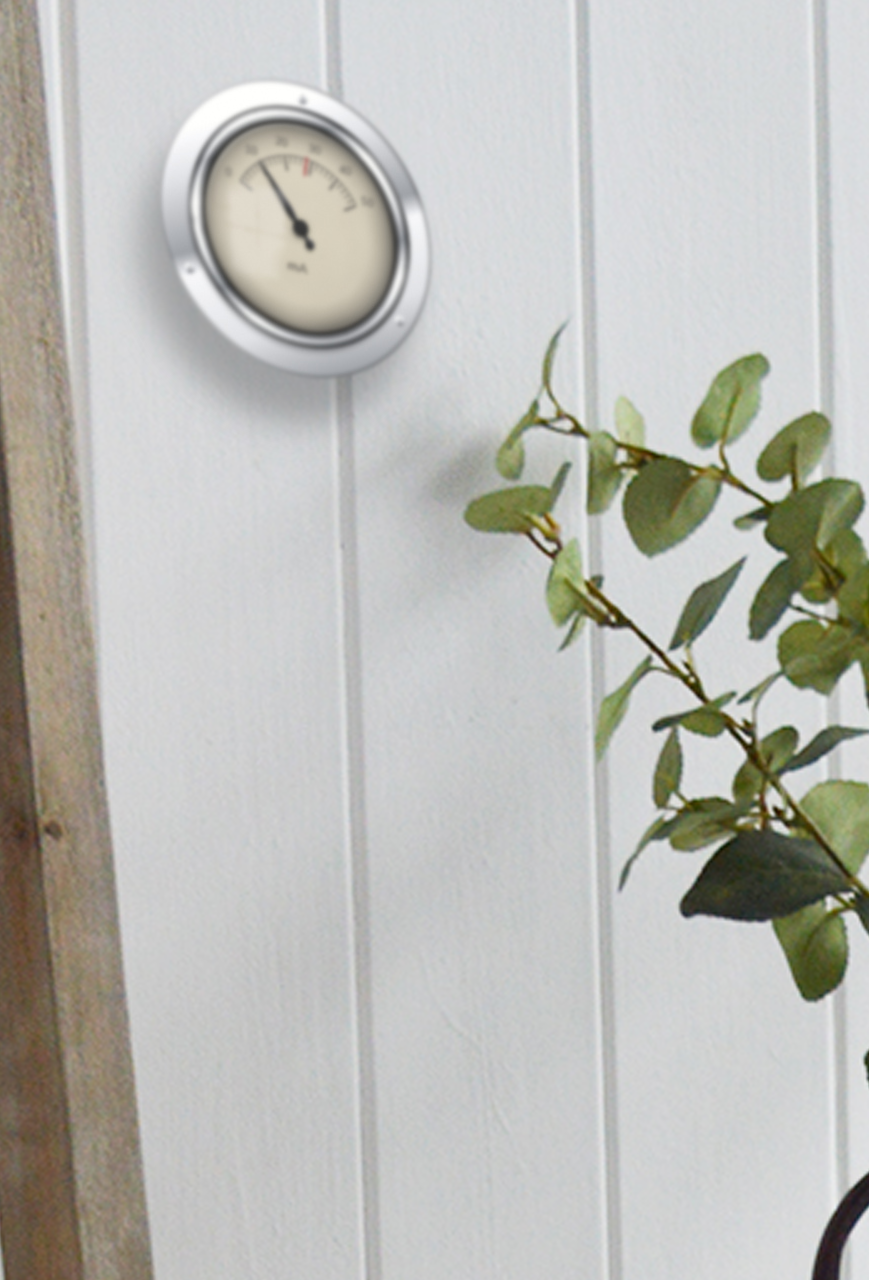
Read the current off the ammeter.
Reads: 10 mA
